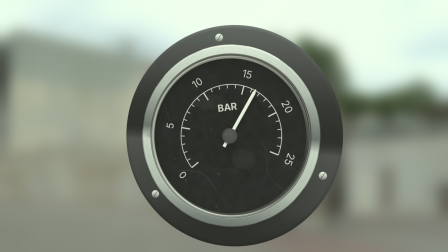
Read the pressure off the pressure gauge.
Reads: 16.5 bar
